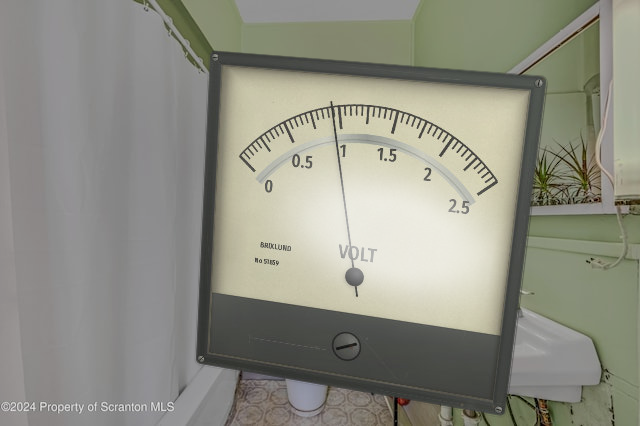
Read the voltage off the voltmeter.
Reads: 0.95 V
